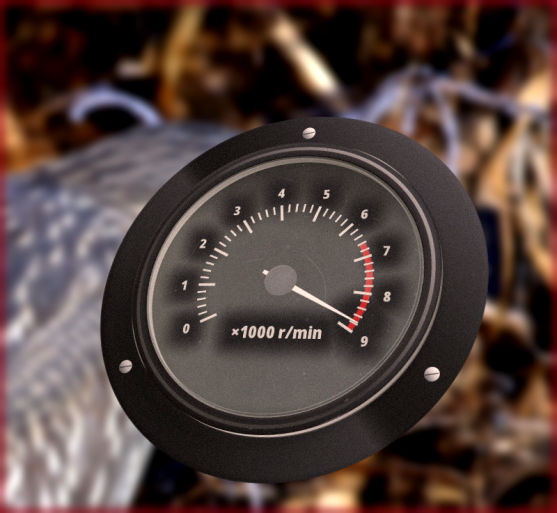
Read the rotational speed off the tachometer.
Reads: 8800 rpm
